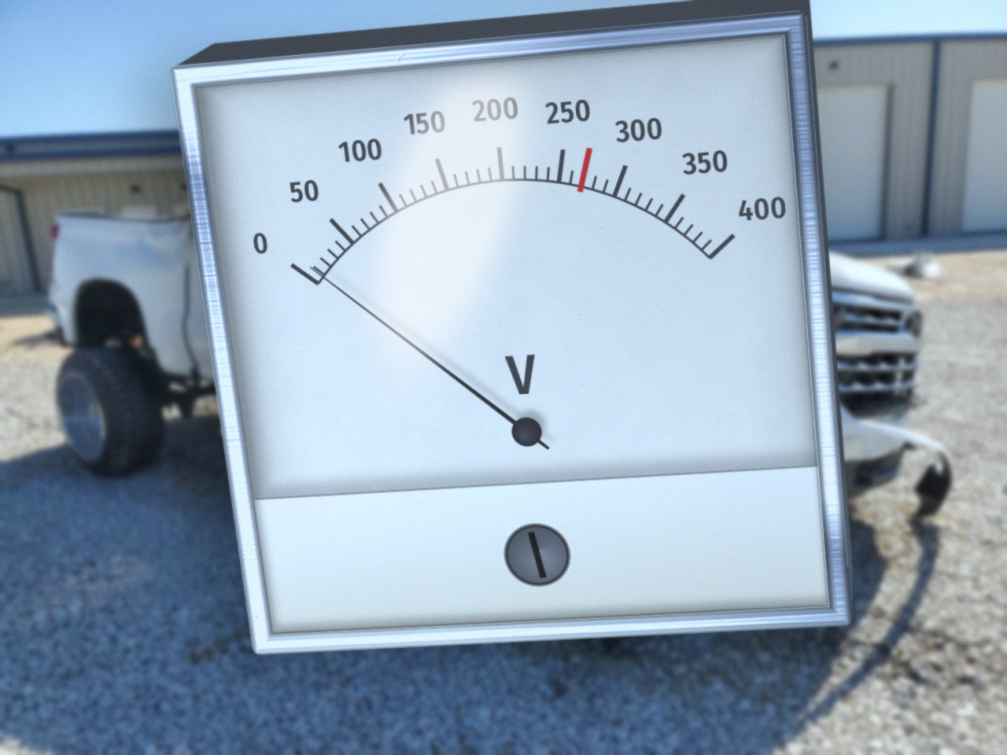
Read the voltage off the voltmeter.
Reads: 10 V
